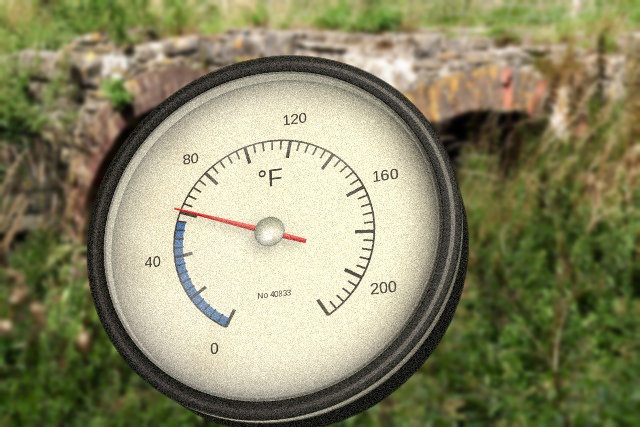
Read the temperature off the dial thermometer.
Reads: 60 °F
